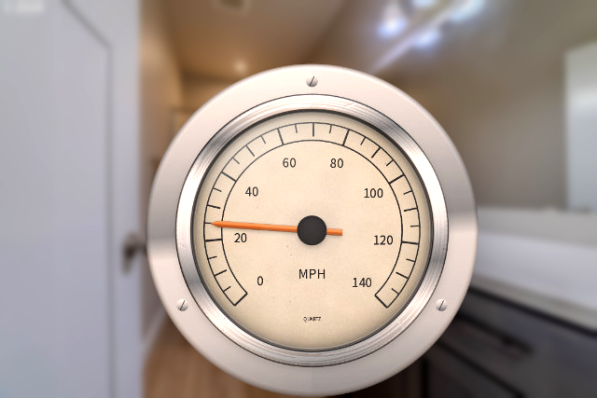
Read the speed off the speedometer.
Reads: 25 mph
